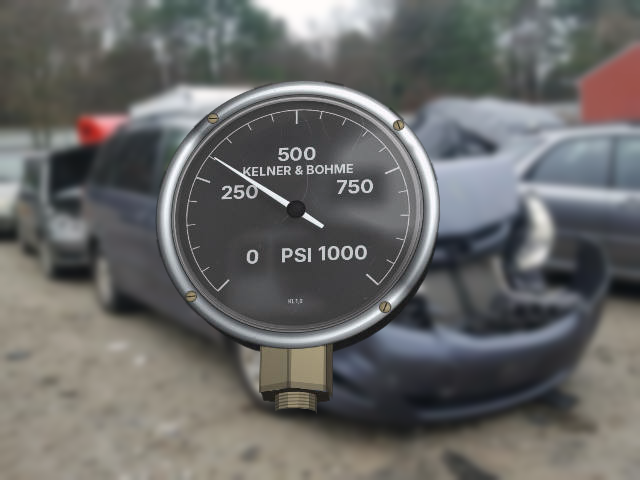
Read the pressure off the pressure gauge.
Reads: 300 psi
